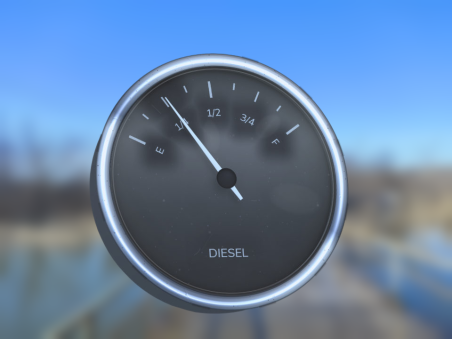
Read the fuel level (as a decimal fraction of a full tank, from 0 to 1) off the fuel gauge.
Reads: 0.25
